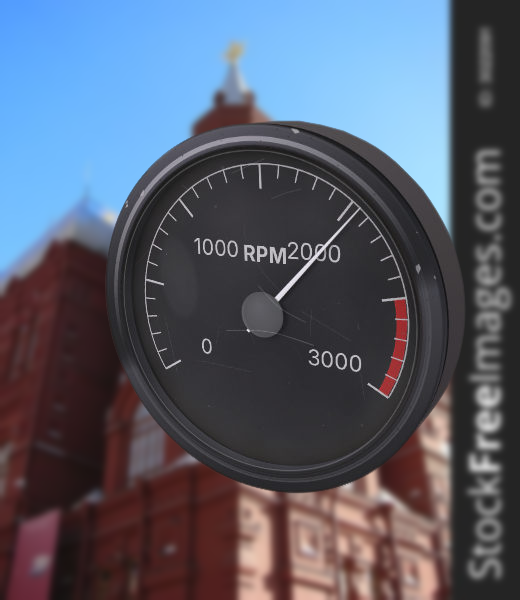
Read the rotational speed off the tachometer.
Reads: 2050 rpm
